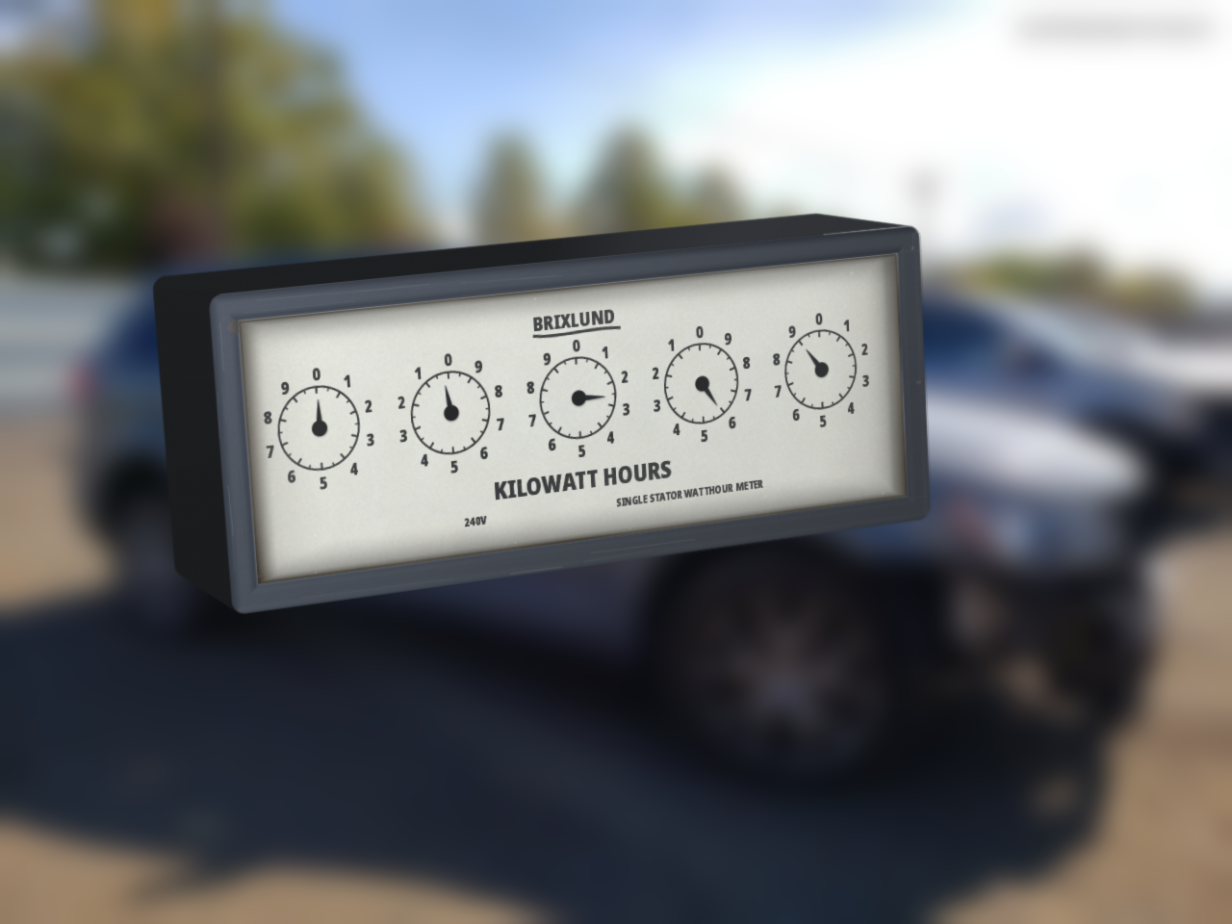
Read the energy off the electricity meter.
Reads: 259 kWh
